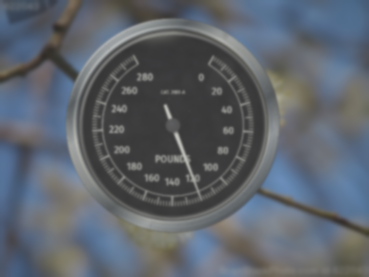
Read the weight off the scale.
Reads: 120 lb
